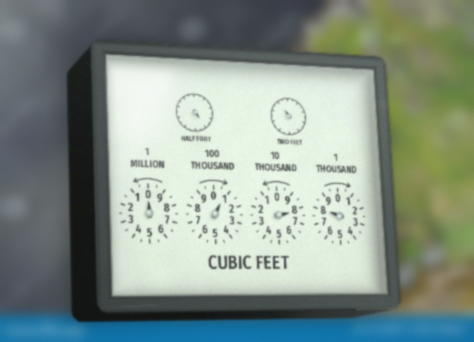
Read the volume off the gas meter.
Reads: 7800 ft³
